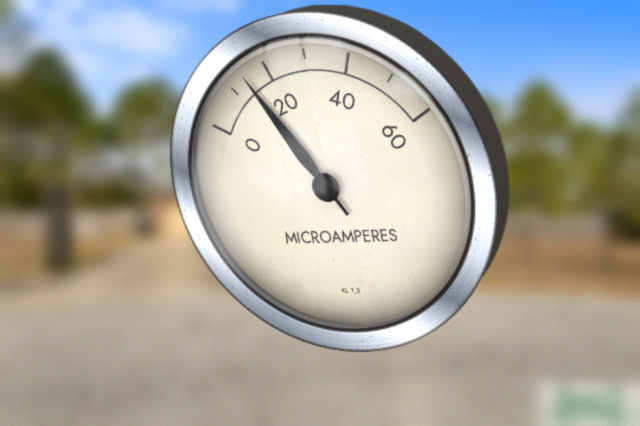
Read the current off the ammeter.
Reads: 15 µA
